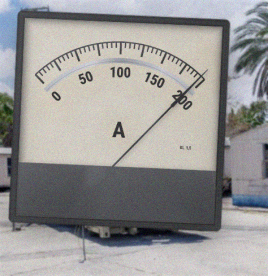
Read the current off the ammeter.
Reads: 195 A
